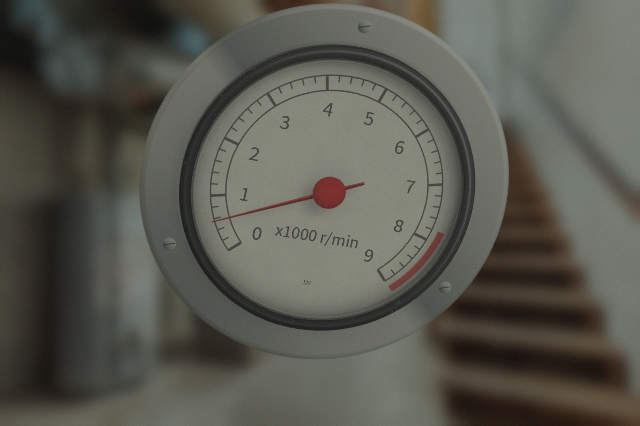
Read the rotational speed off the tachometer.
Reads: 600 rpm
